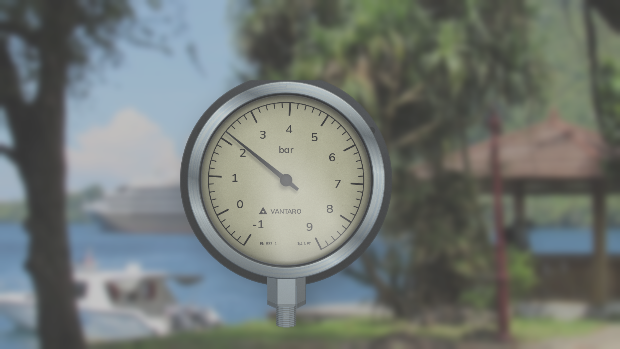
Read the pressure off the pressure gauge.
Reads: 2.2 bar
